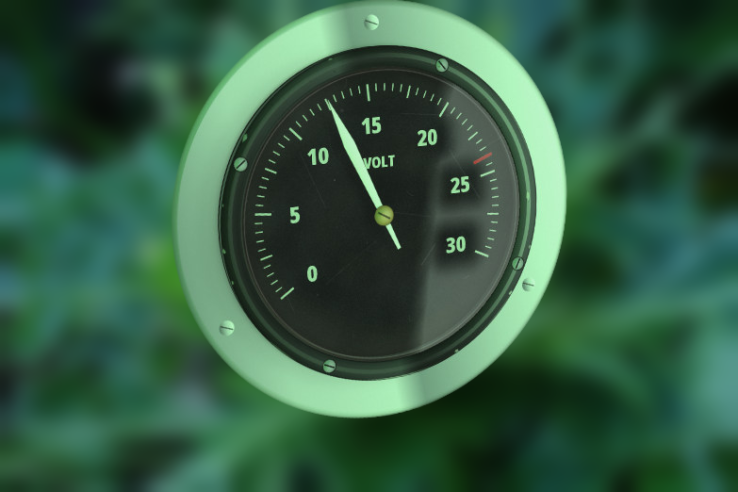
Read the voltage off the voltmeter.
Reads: 12.5 V
